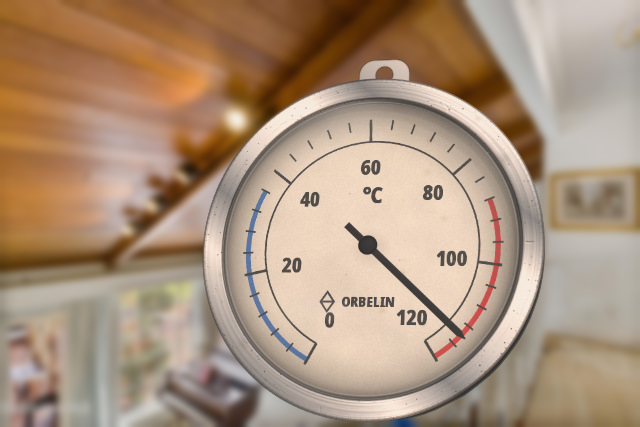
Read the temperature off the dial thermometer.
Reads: 114 °C
